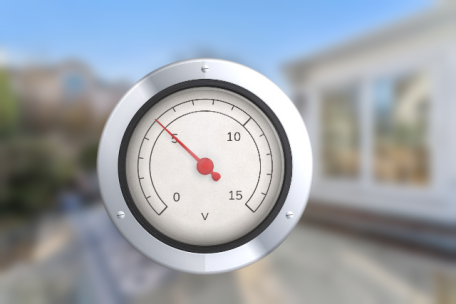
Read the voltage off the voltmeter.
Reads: 5 V
